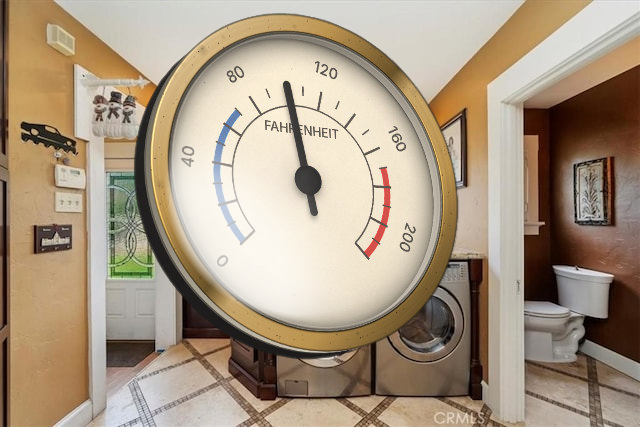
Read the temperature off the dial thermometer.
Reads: 100 °F
